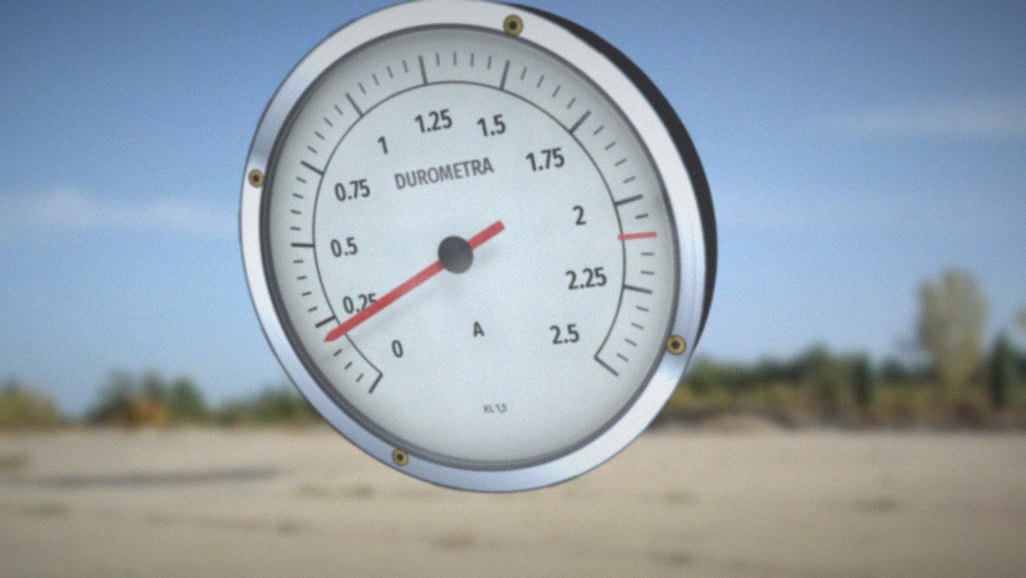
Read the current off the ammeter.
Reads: 0.2 A
